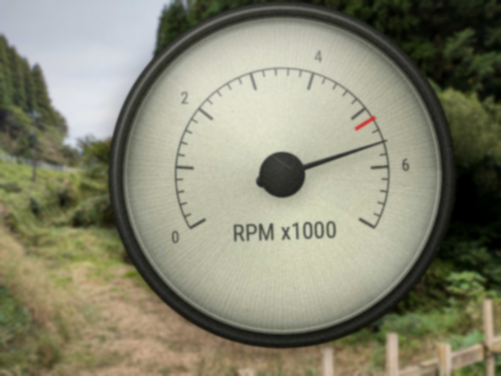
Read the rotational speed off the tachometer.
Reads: 5600 rpm
